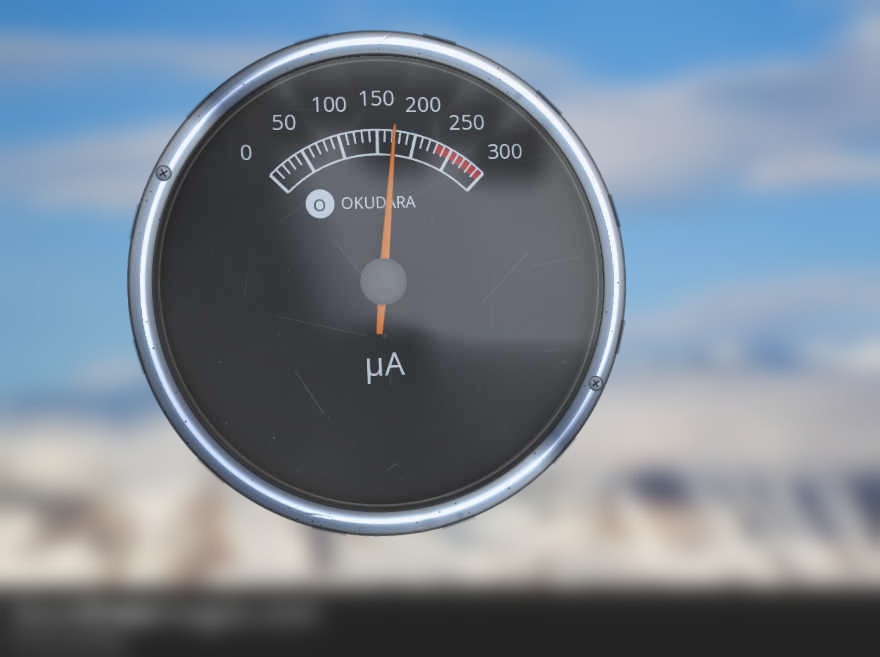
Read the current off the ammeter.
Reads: 170 µA
